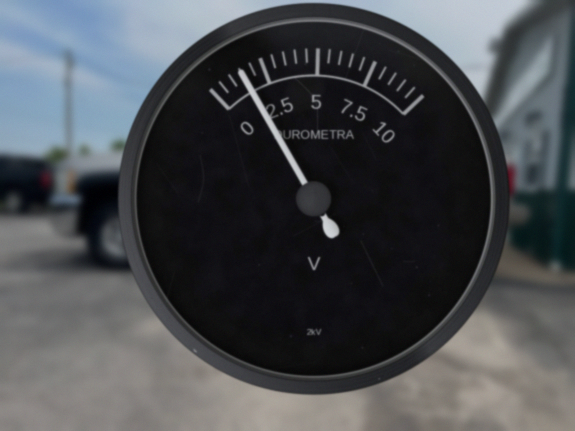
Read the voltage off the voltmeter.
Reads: 1.5 V
